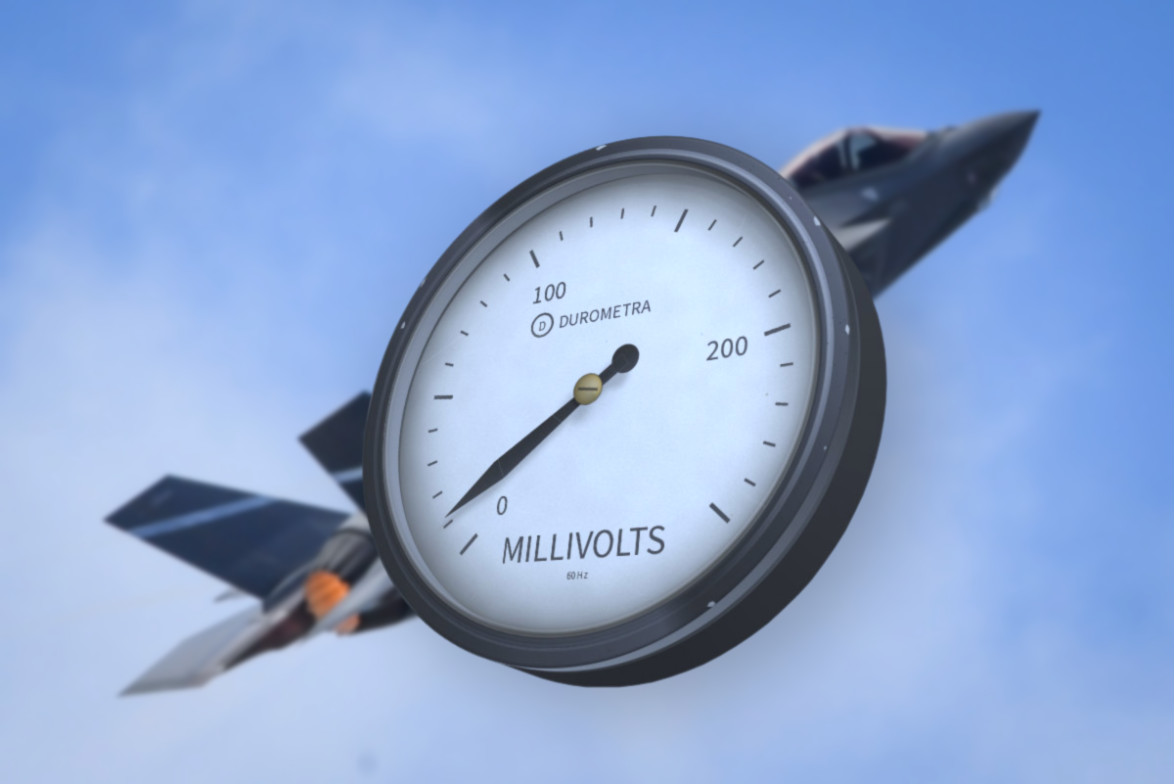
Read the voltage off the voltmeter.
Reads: 10 mV
